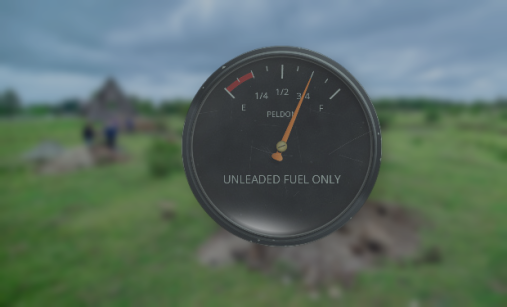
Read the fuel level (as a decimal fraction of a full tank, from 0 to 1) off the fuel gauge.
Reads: 0.75
